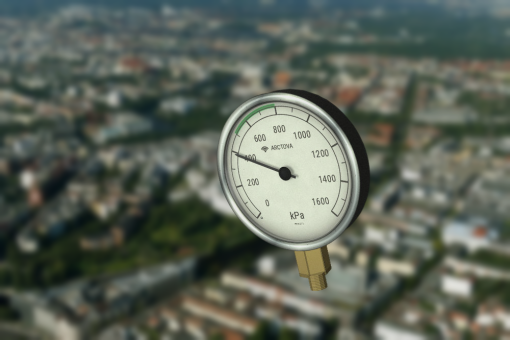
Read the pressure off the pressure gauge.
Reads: 400 kPa
